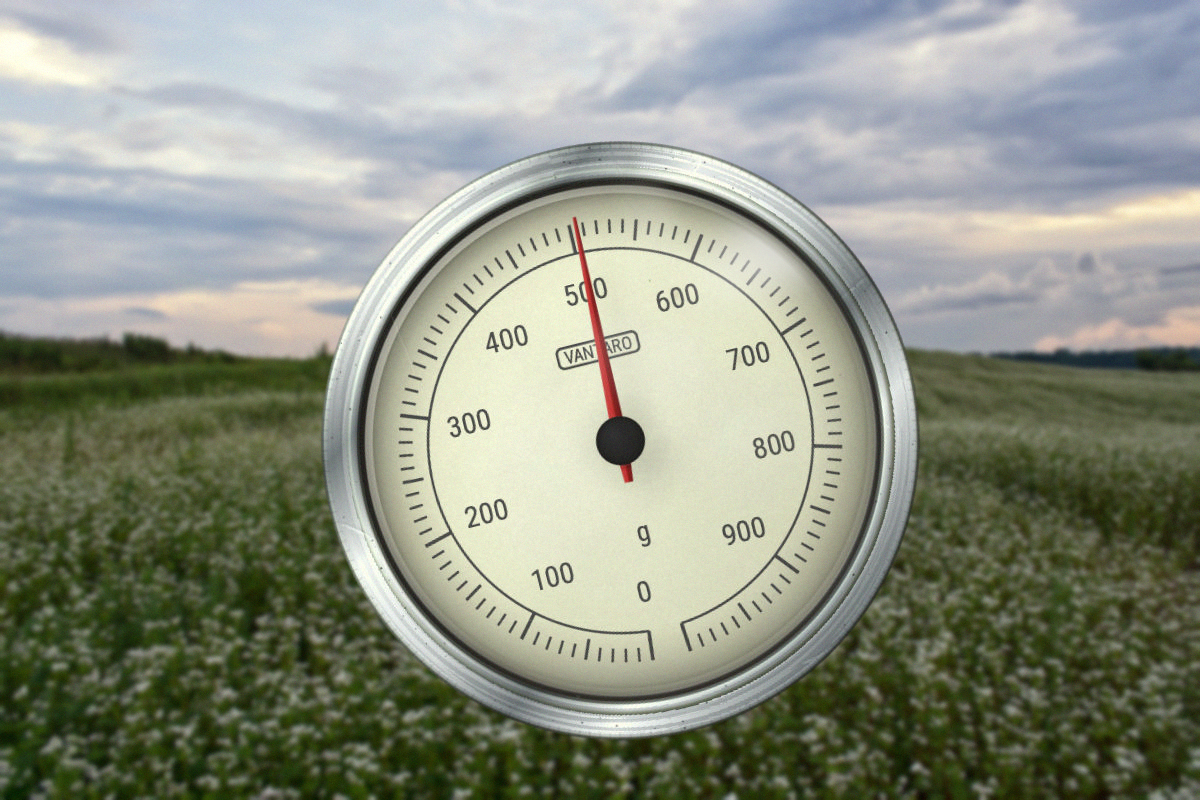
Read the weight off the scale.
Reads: 505 g
